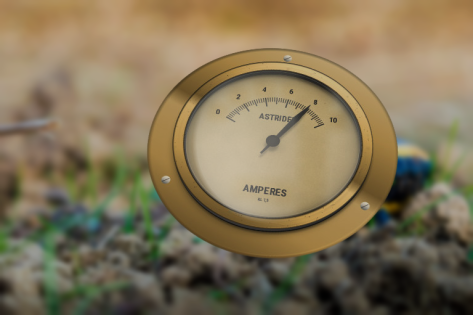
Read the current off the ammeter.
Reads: 8 A
